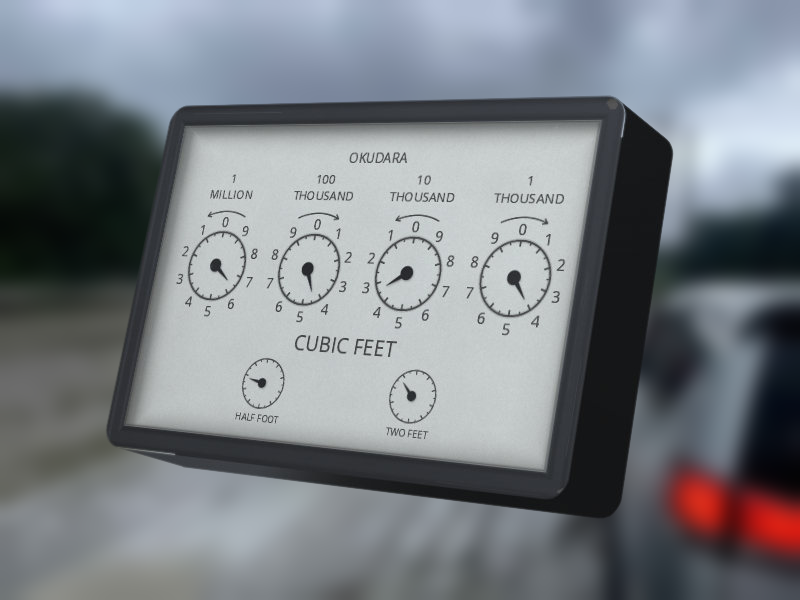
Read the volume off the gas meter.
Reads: 643400 ft³
